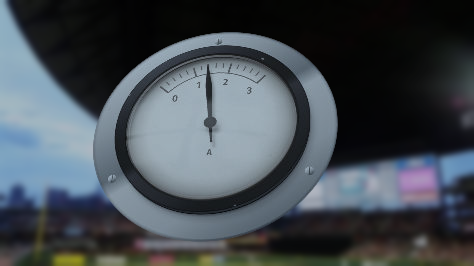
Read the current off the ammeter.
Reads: 1.4 A
